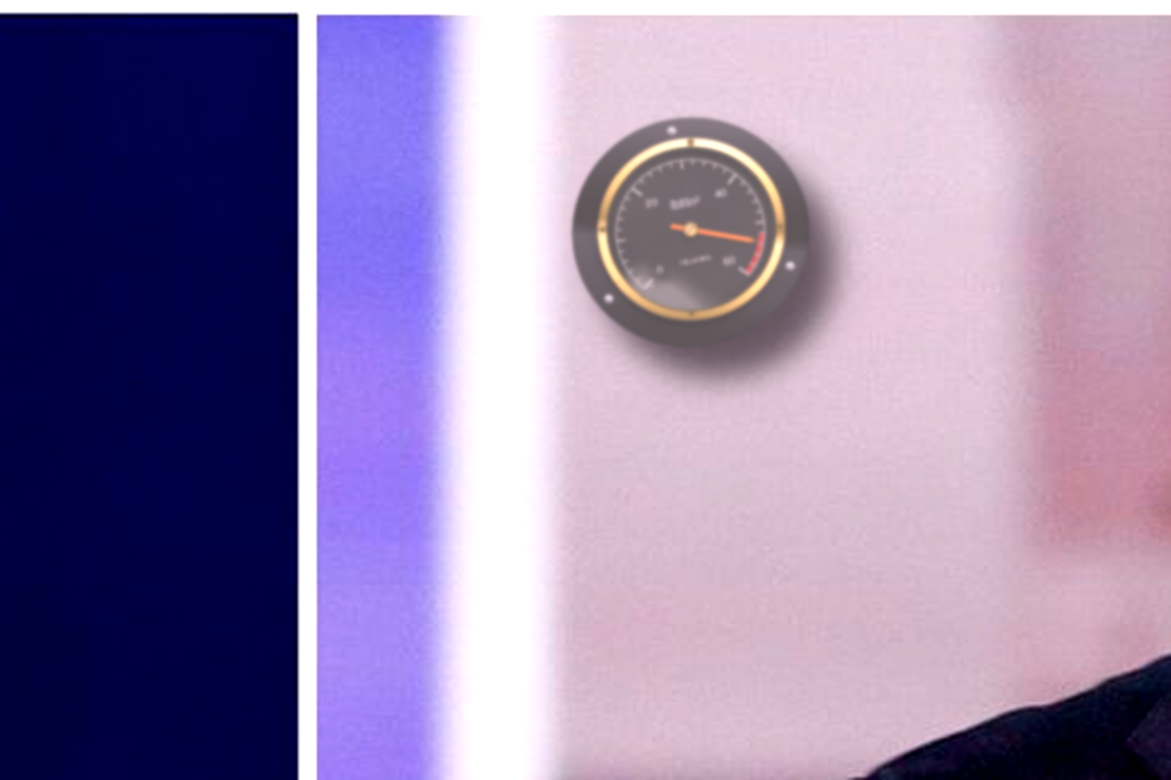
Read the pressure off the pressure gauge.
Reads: 54 psi
